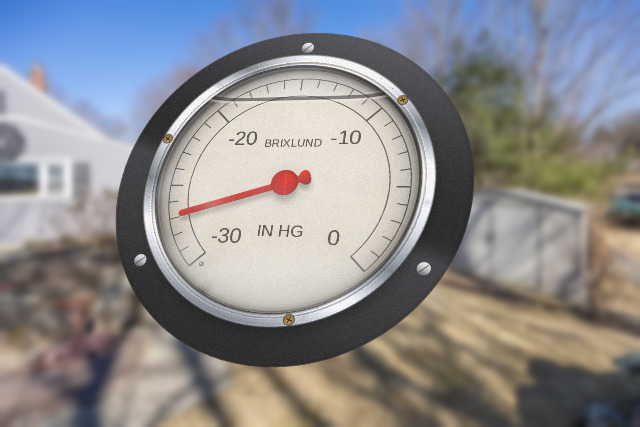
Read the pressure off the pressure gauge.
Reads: -27 inHg
